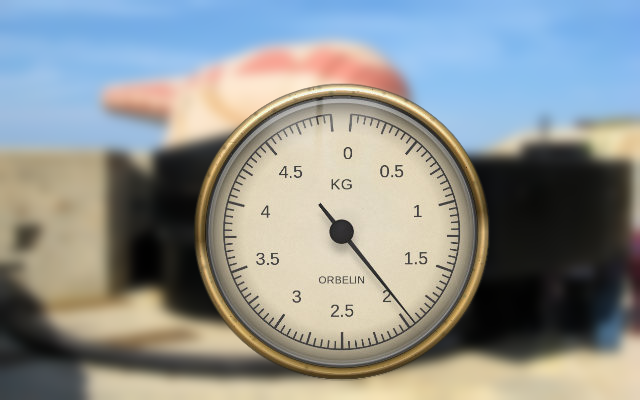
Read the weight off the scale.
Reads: 1.95 kg
